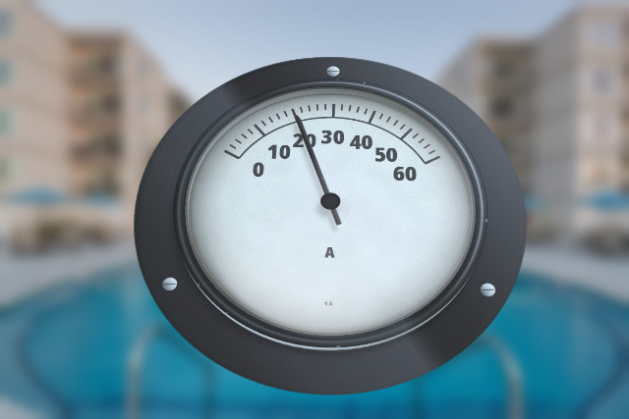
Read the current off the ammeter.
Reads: 20 A
